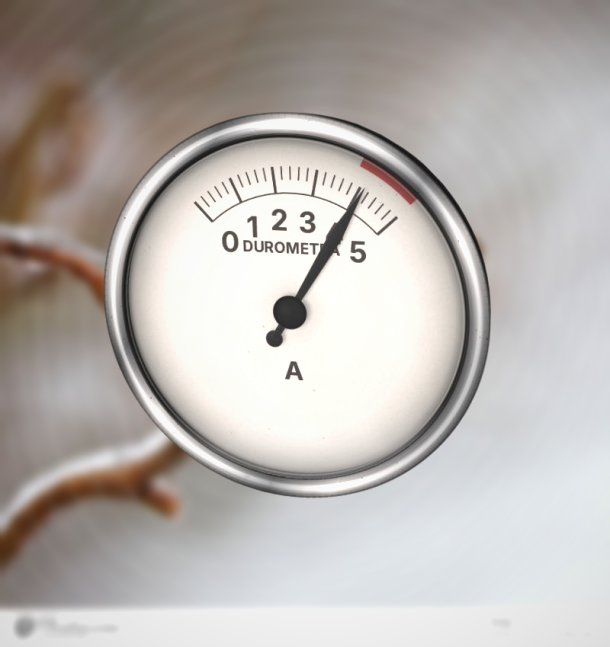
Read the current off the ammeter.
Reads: 4.1 A
